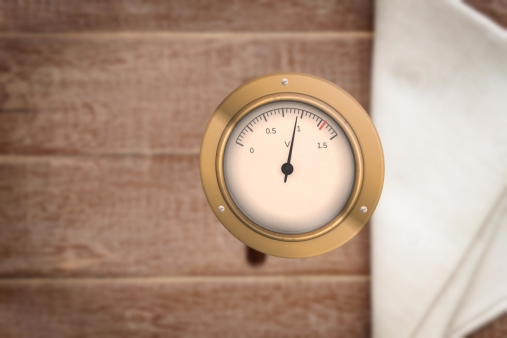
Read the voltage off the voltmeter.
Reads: 0.95 V
